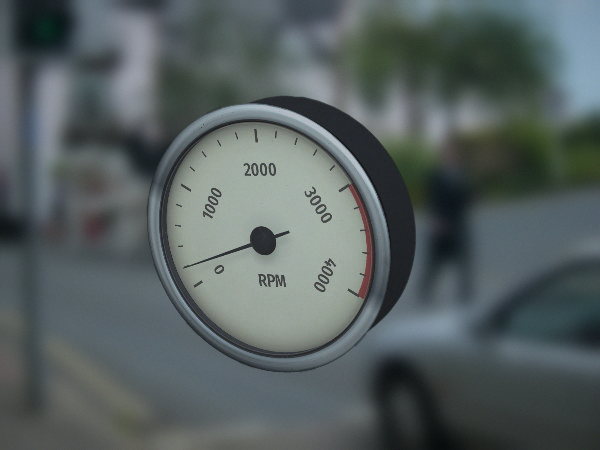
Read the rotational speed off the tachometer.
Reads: 200 rpm
